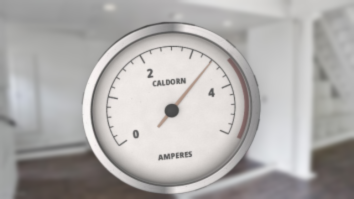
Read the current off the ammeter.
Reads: 3.4 A
